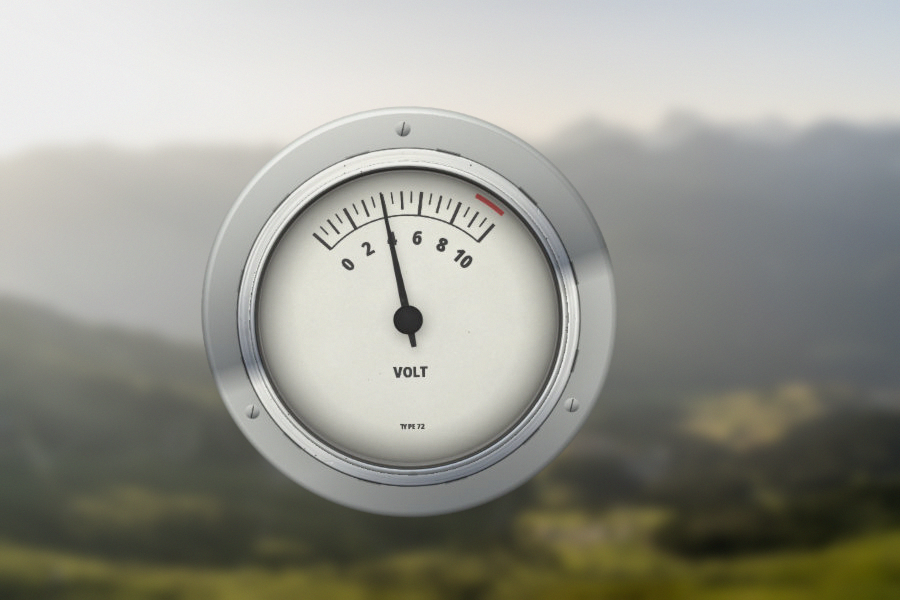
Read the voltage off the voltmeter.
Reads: 4 V
